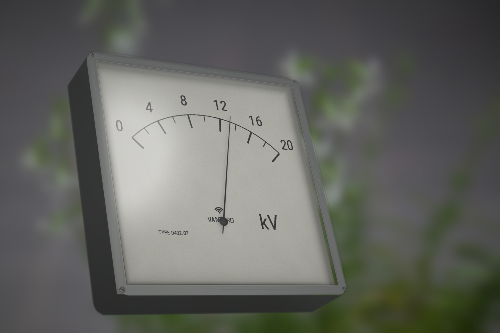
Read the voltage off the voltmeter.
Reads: 13 kV
